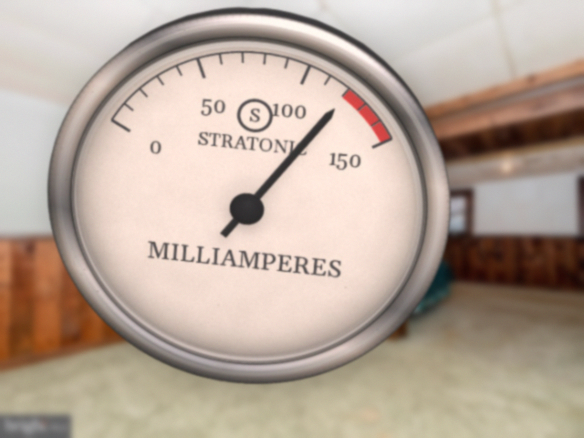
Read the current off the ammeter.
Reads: 120 mA
